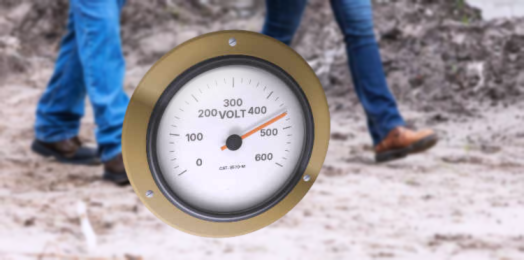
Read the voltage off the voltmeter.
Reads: 460 V
